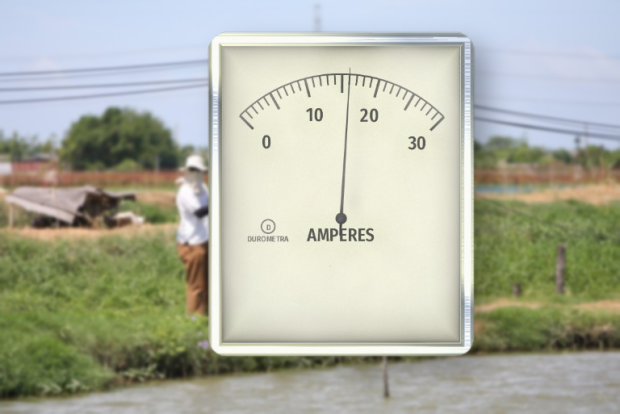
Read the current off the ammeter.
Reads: 16 A
